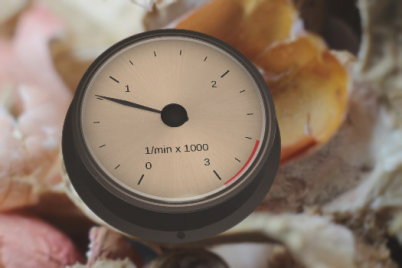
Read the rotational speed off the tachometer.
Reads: 800 rpm
